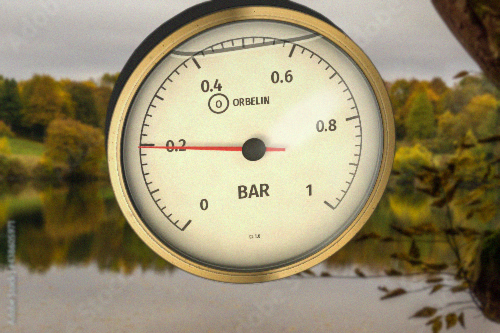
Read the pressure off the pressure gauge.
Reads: 0.2 bar
